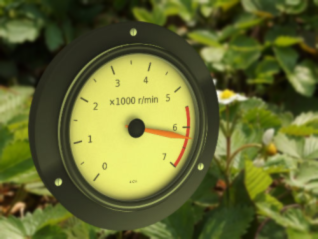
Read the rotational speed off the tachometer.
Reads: 6250 rpm
